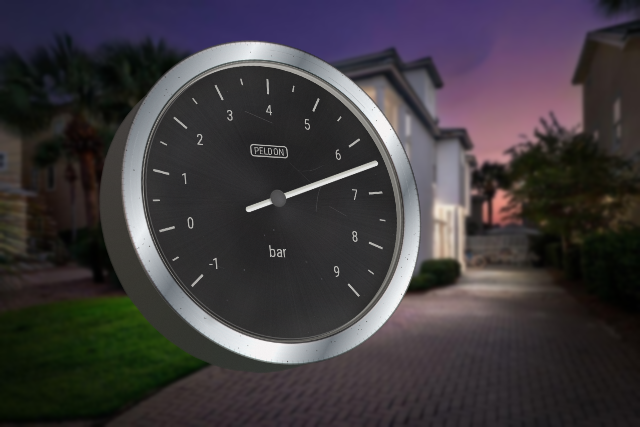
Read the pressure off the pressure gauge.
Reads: 6.5 bar
